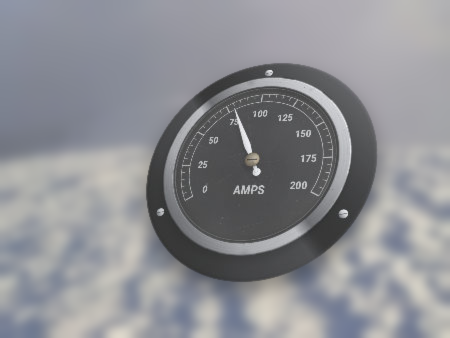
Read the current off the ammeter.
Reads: 80 A
